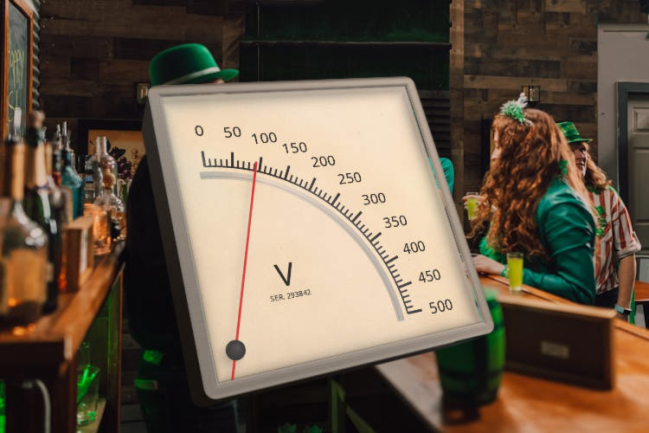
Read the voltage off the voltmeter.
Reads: 90 V
